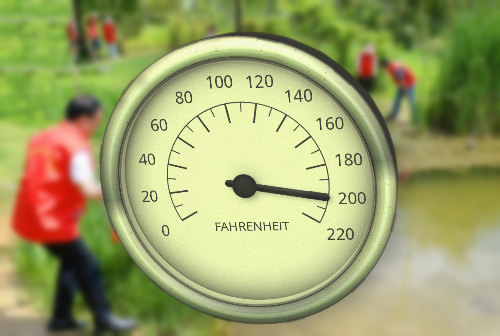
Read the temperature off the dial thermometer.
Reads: 200 °F
